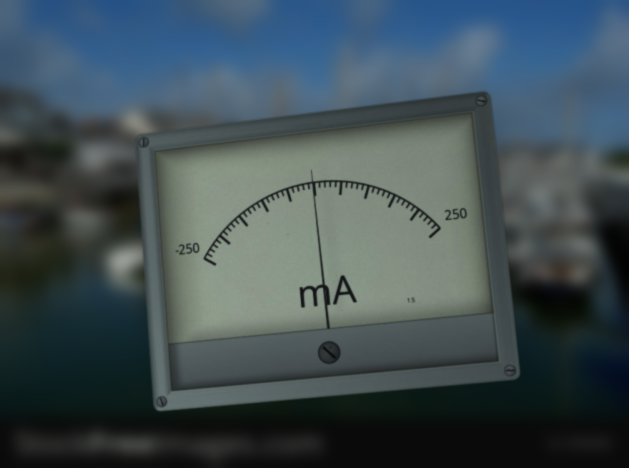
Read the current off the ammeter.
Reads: 0 mA
